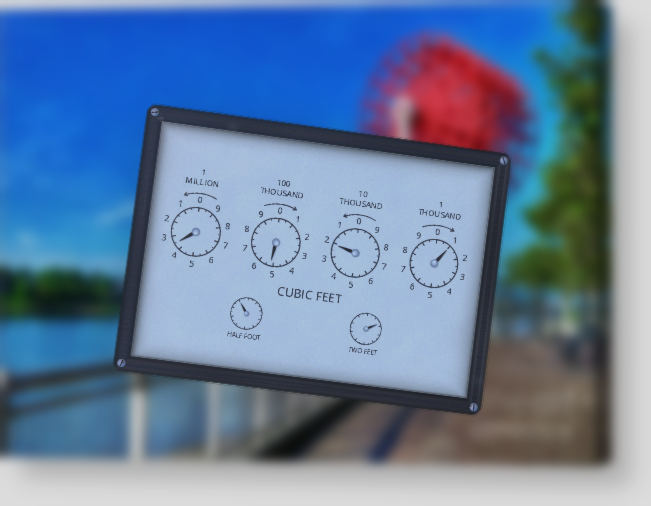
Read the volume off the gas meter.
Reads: 352100 ft³
